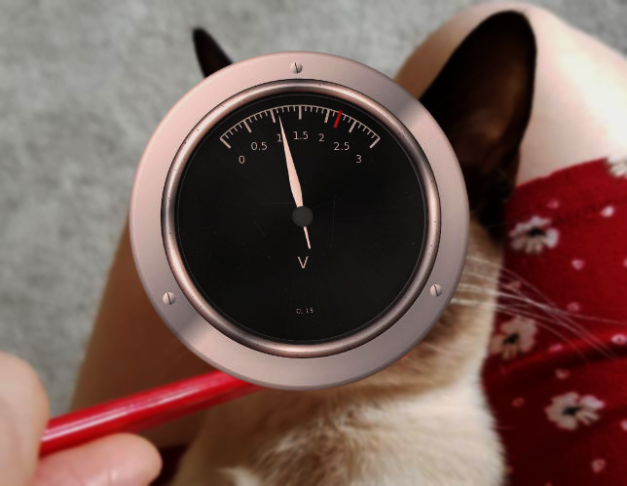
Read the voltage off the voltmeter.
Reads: 1.1 V
